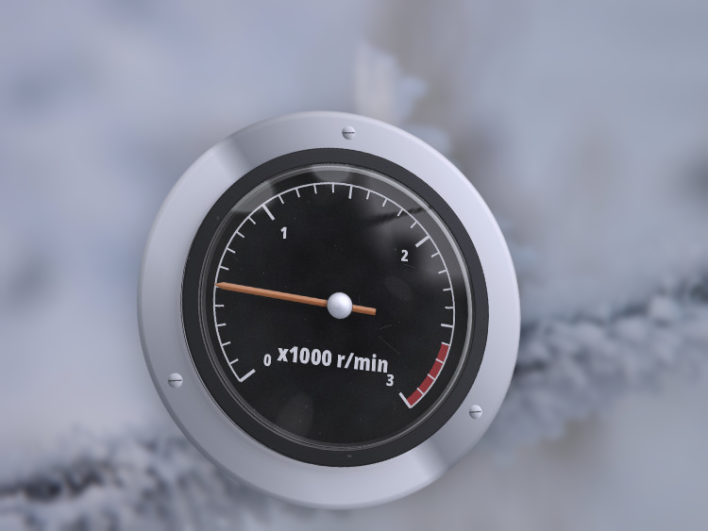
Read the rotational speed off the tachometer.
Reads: 500 rpm
